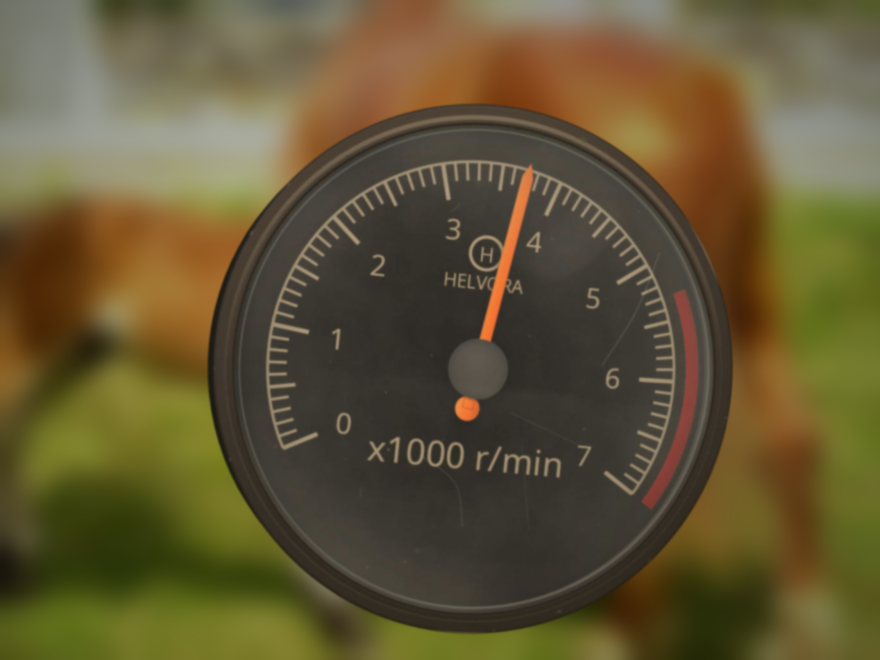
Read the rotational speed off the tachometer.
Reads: 3700 rpm
